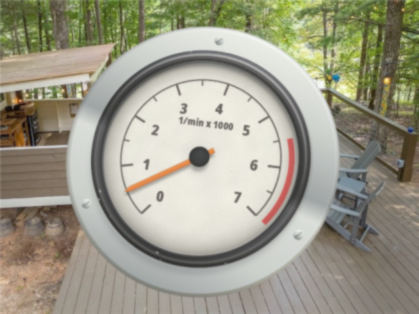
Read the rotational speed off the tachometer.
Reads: 500 rpm
